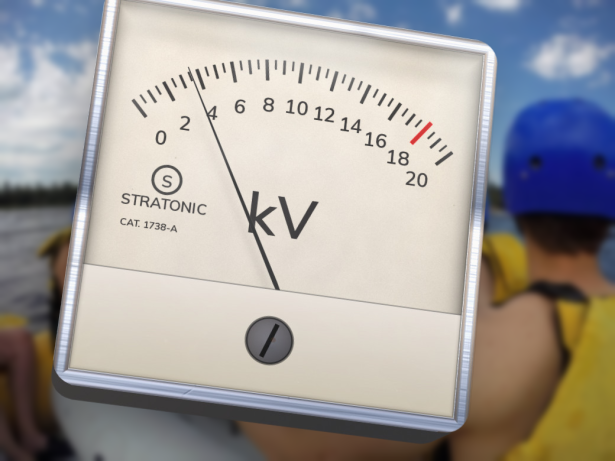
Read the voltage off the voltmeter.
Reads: 3.5 kV
